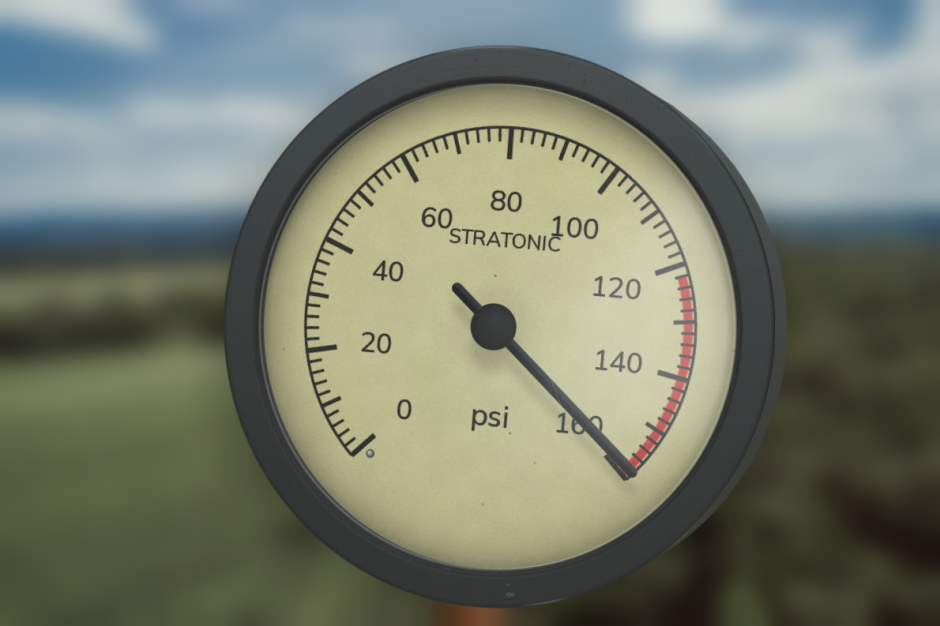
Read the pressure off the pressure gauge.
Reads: 158 psi
